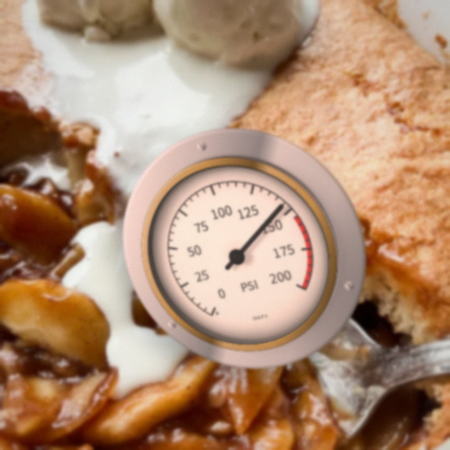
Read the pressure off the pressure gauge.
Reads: 145 psi
